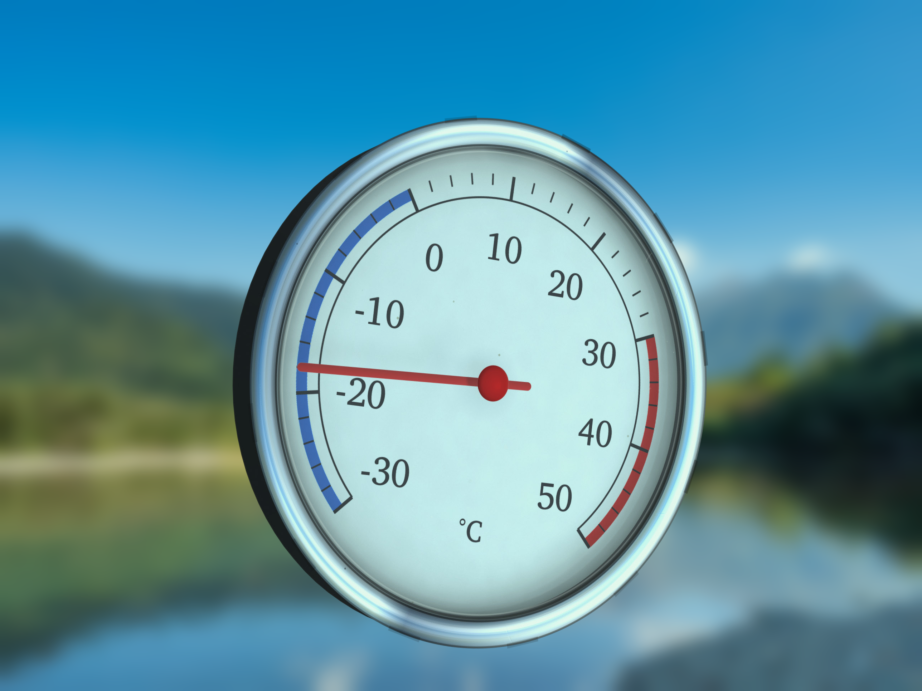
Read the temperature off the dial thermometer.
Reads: -18 °C
